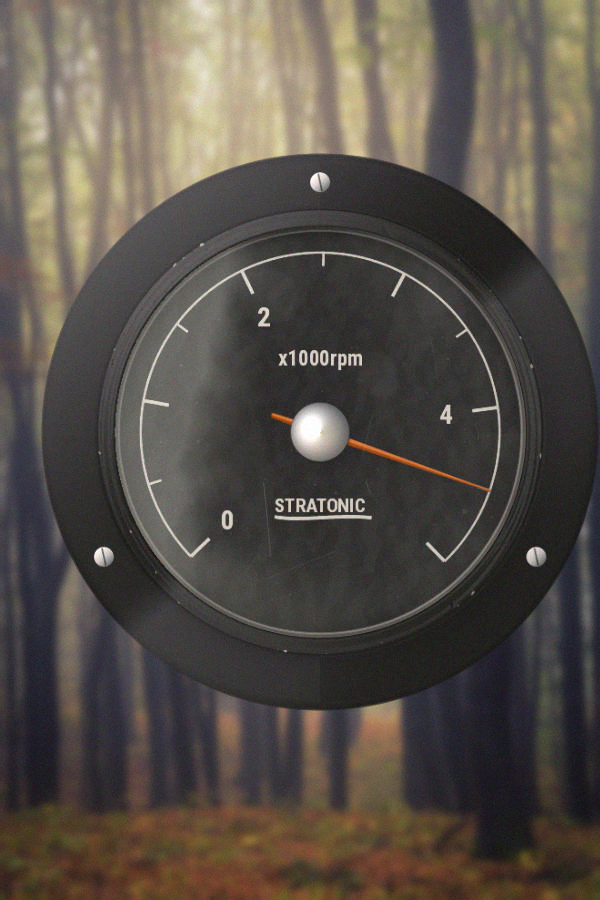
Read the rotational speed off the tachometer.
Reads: 4500 rpm
